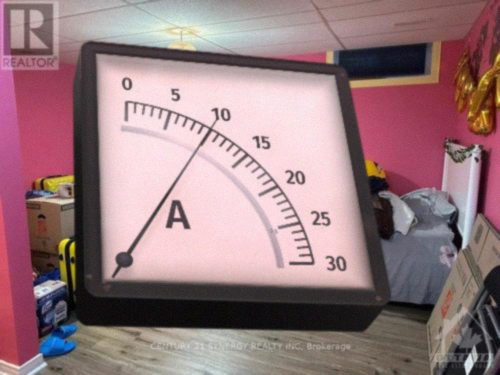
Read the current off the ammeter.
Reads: 10 A
